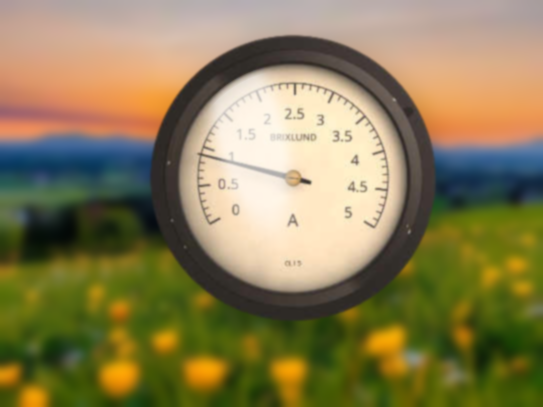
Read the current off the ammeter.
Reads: 0.9 A
